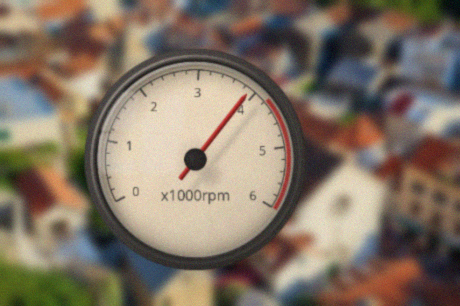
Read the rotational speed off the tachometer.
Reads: 3900 rpm
